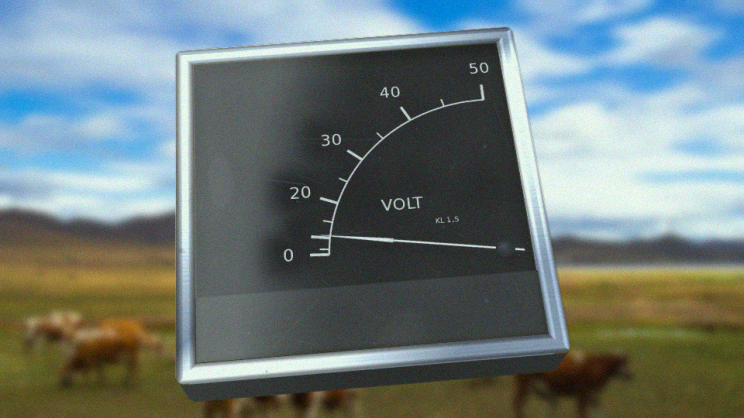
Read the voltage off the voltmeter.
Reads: 10 V
